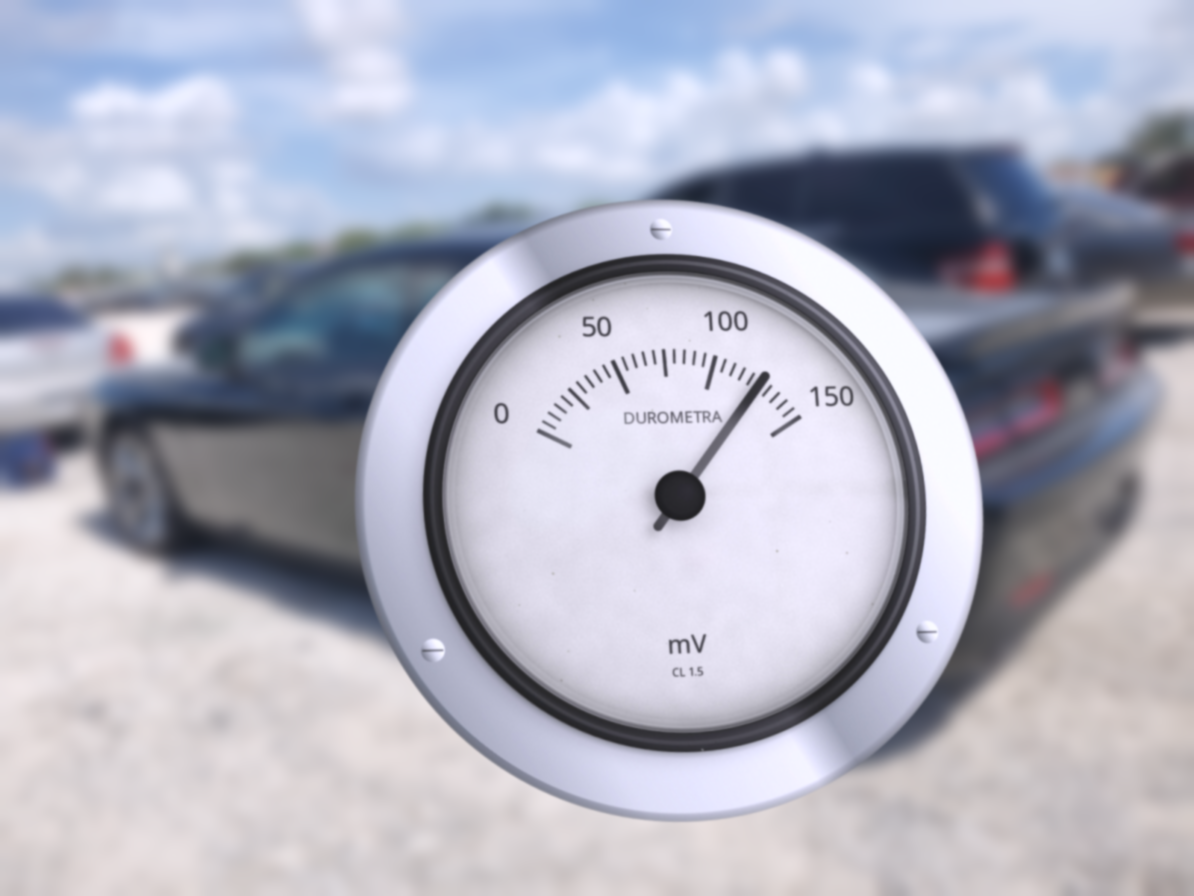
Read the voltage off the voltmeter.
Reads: 125 mV
